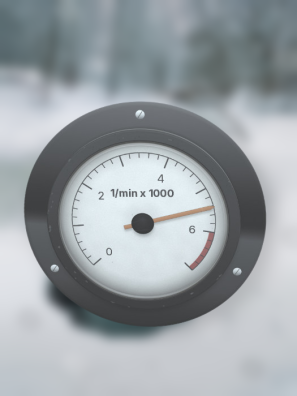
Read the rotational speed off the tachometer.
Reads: 5400 rpm
